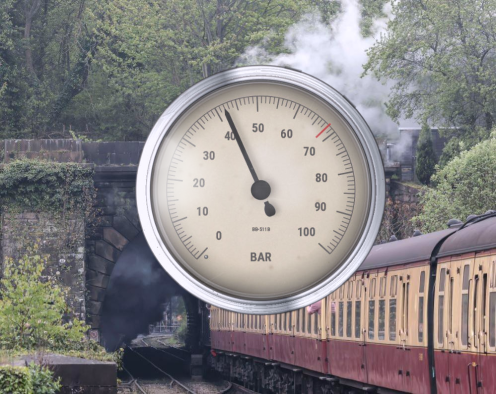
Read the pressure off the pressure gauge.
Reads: 42 bar
